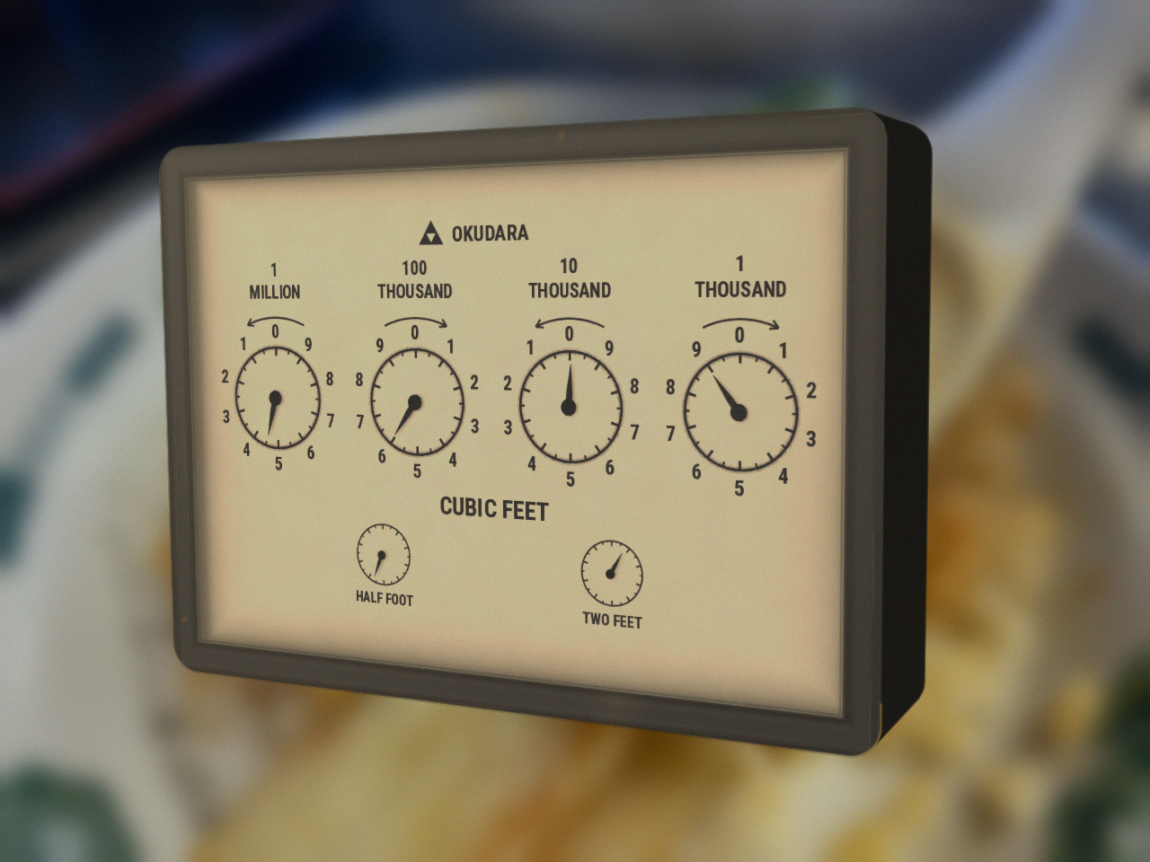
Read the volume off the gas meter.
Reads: 459900 ft³
